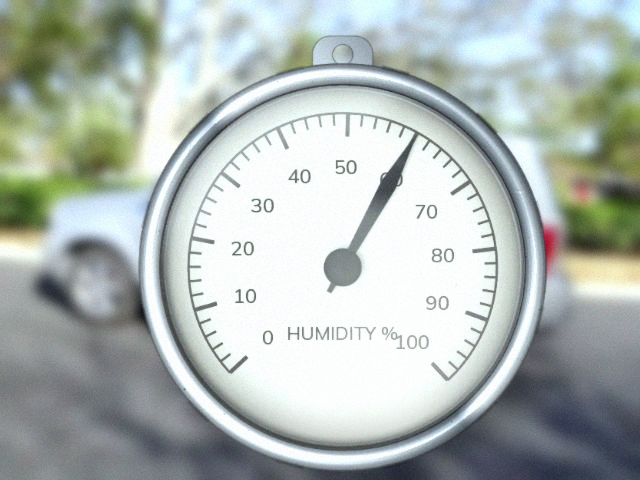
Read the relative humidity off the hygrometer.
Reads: 60 %
